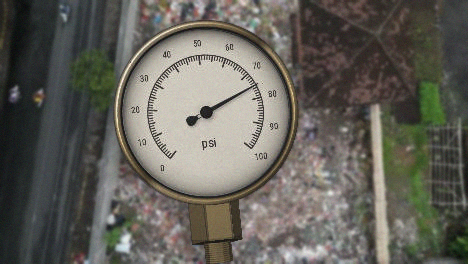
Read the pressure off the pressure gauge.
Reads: 75 psi
